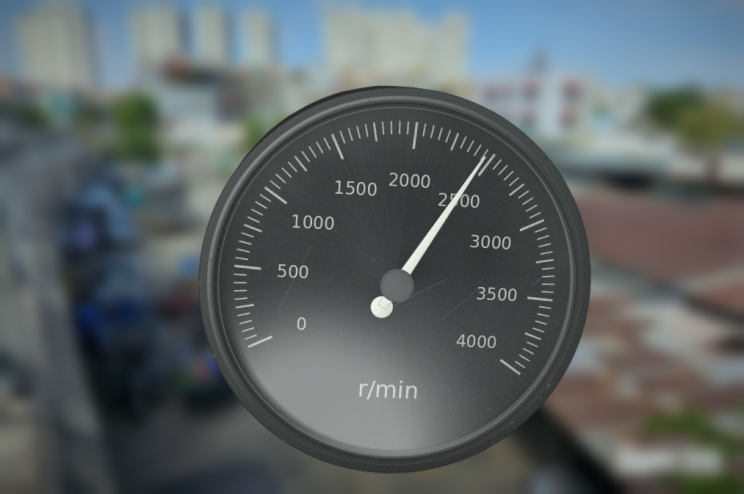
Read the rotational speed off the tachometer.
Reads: 2450 rpm
